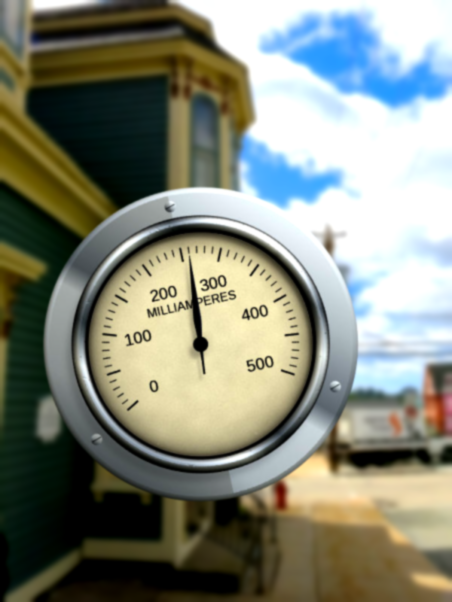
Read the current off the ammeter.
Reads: 260 mA
